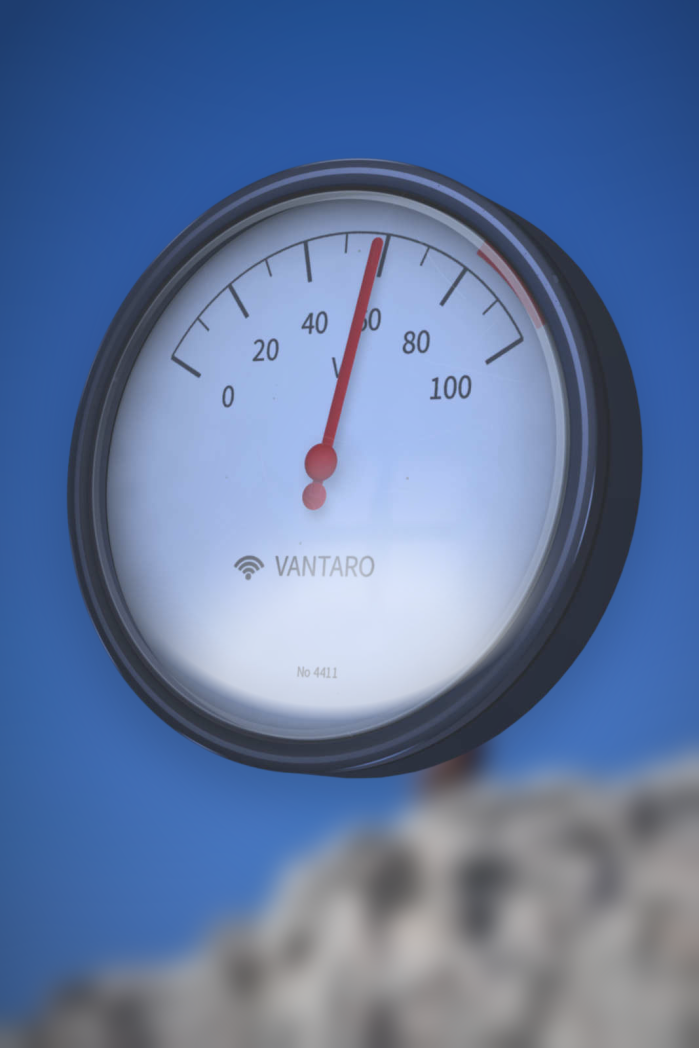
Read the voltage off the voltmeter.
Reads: 60 V
